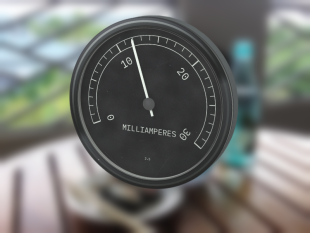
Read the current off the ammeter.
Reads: 12 mA
